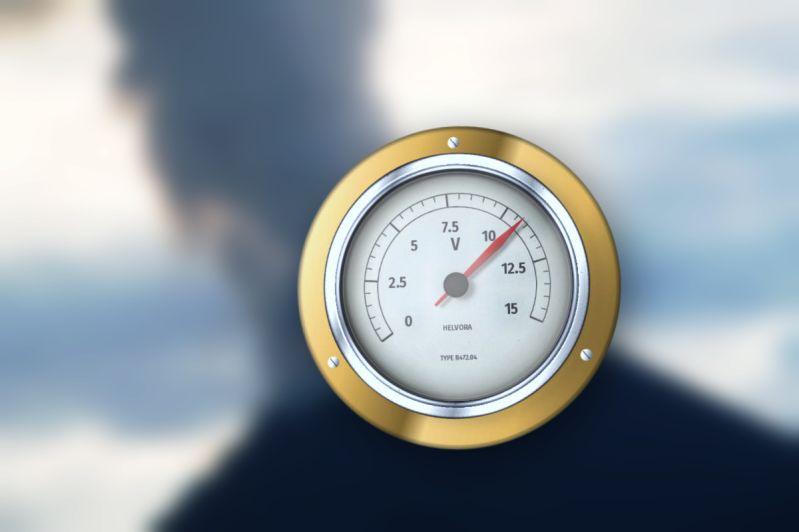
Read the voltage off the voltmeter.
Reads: 10.75 V
